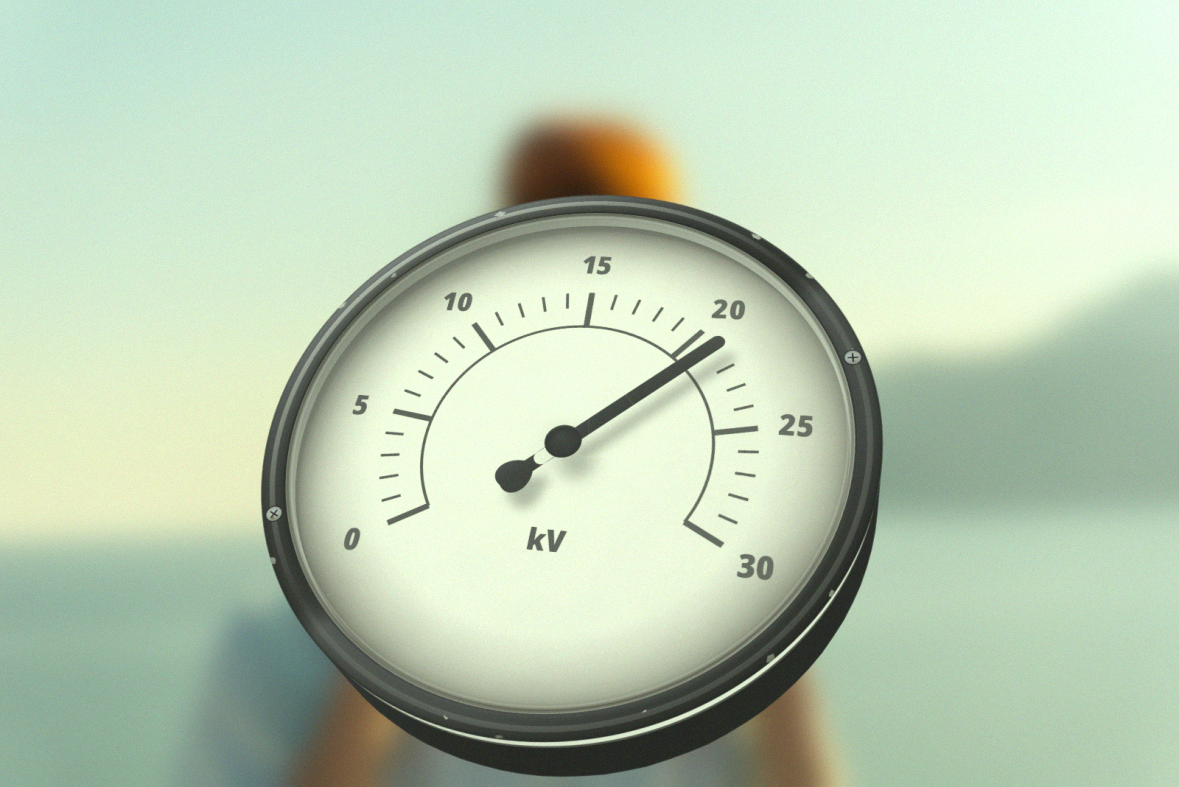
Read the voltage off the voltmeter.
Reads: 21 kV
